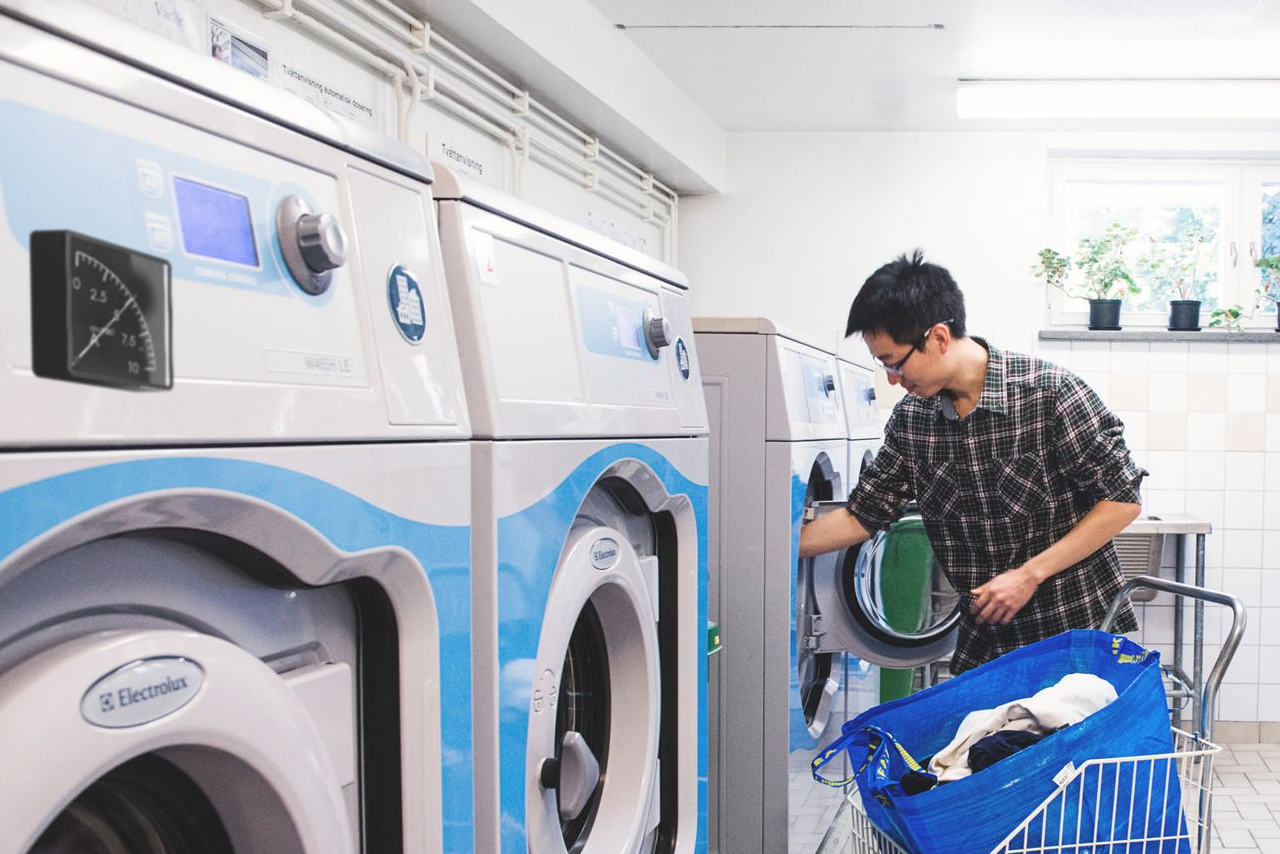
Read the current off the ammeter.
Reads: 5 A
